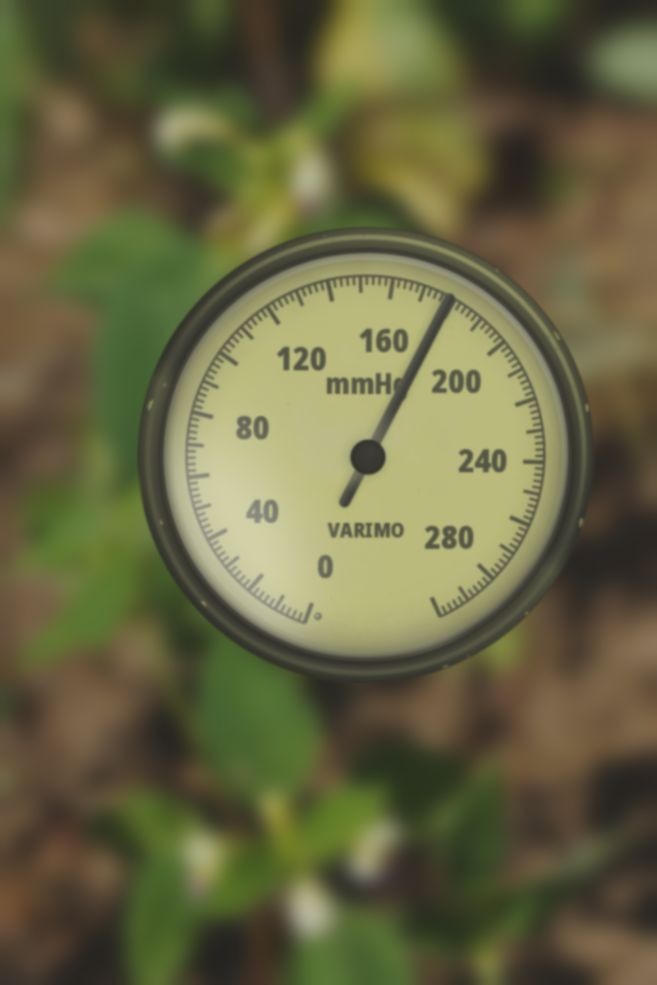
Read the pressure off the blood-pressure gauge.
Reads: 178 mmHg
